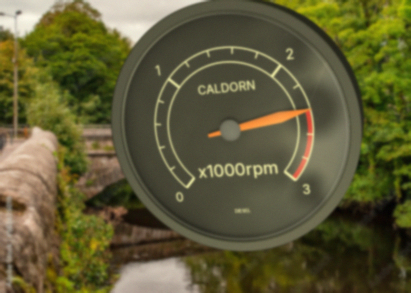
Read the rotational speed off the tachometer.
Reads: 2400 rpm
